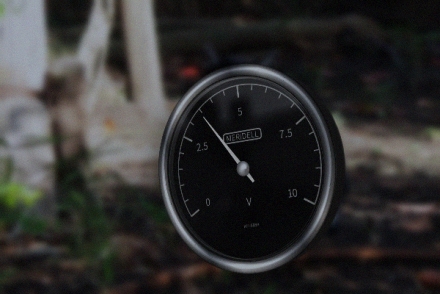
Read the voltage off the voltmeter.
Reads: 3.5 V
